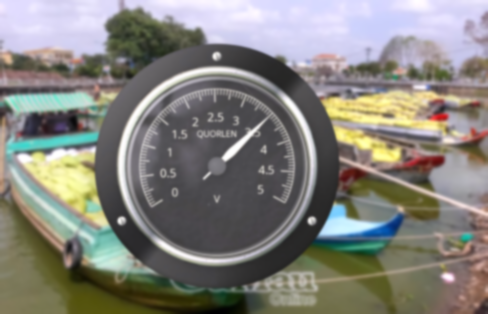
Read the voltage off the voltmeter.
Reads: 3.5 V
